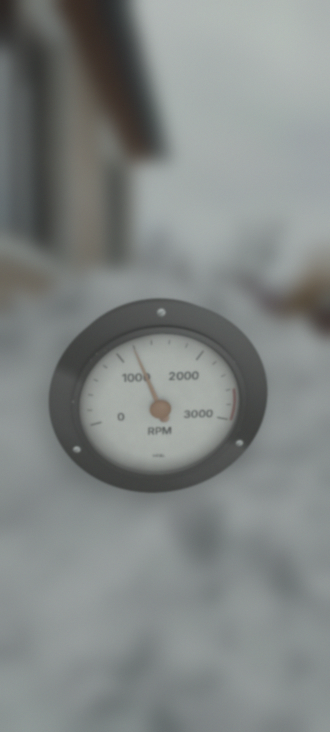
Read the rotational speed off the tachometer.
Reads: 1200 rpm
